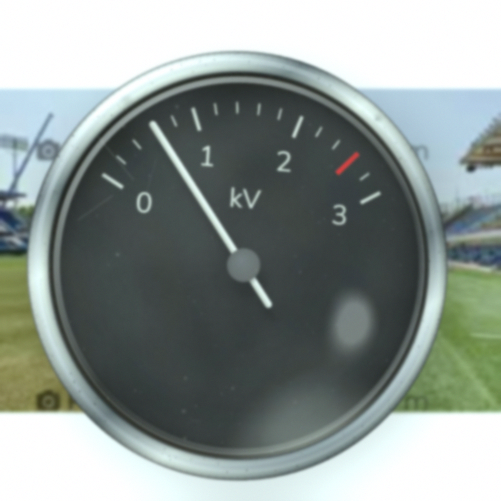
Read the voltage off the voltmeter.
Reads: 0.6 kV
